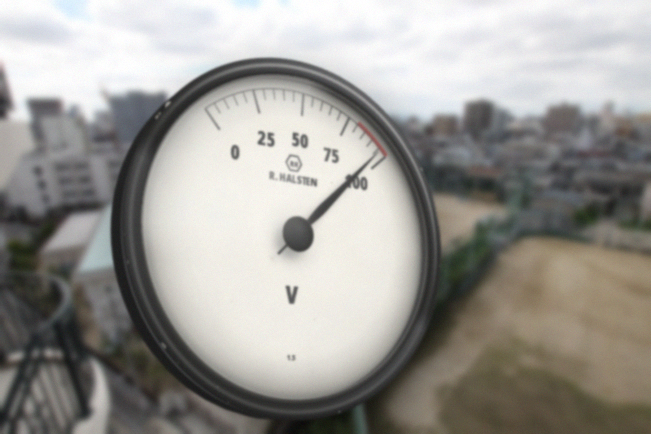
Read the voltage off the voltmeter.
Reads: 95 V
